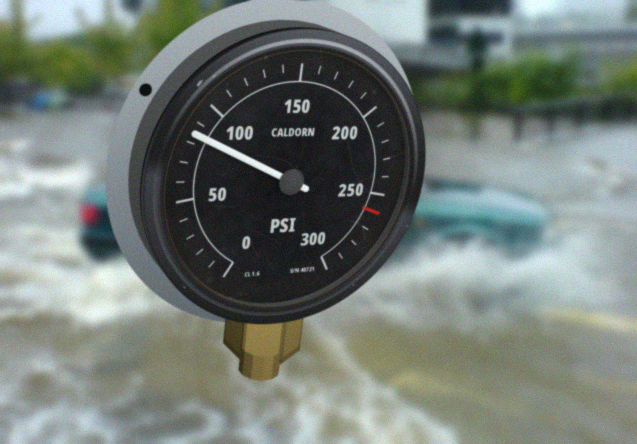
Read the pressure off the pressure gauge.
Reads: 85 psi
